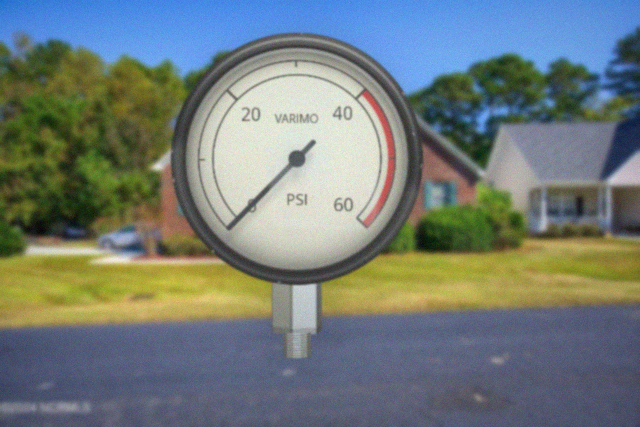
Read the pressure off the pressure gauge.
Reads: 0 psi
